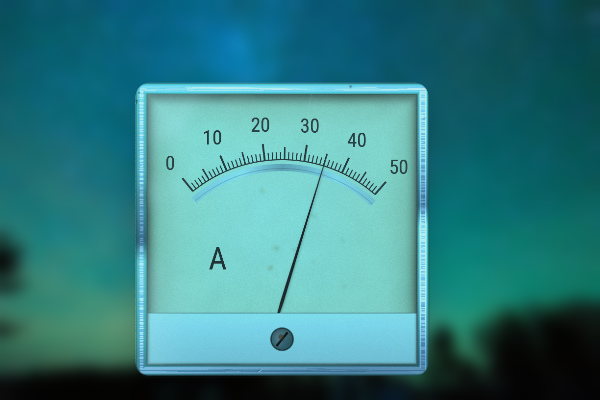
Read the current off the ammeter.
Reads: 35 A
